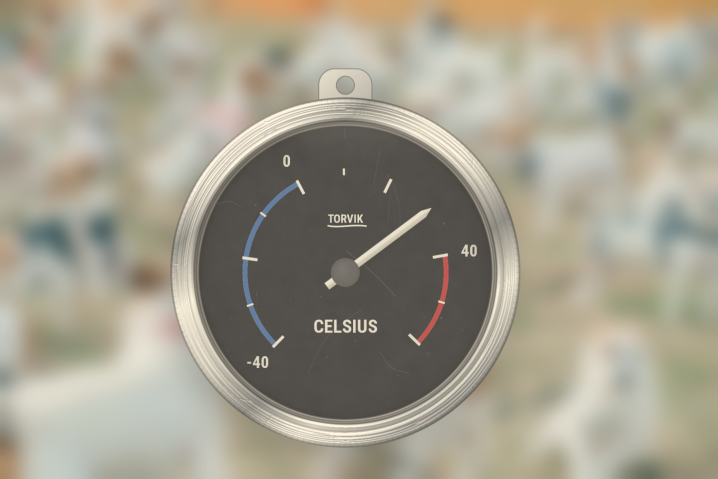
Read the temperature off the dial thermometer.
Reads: 30 °C
